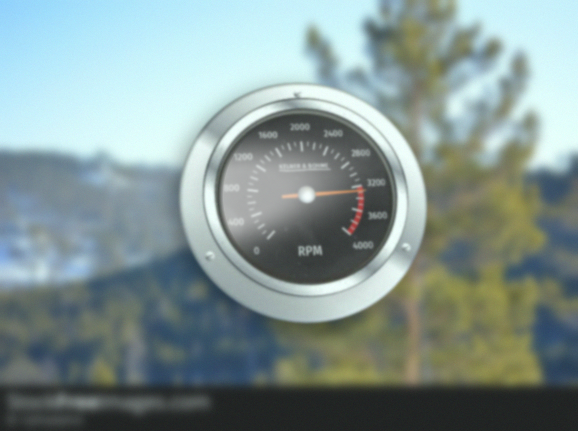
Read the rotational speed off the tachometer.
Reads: 3300 rpm
